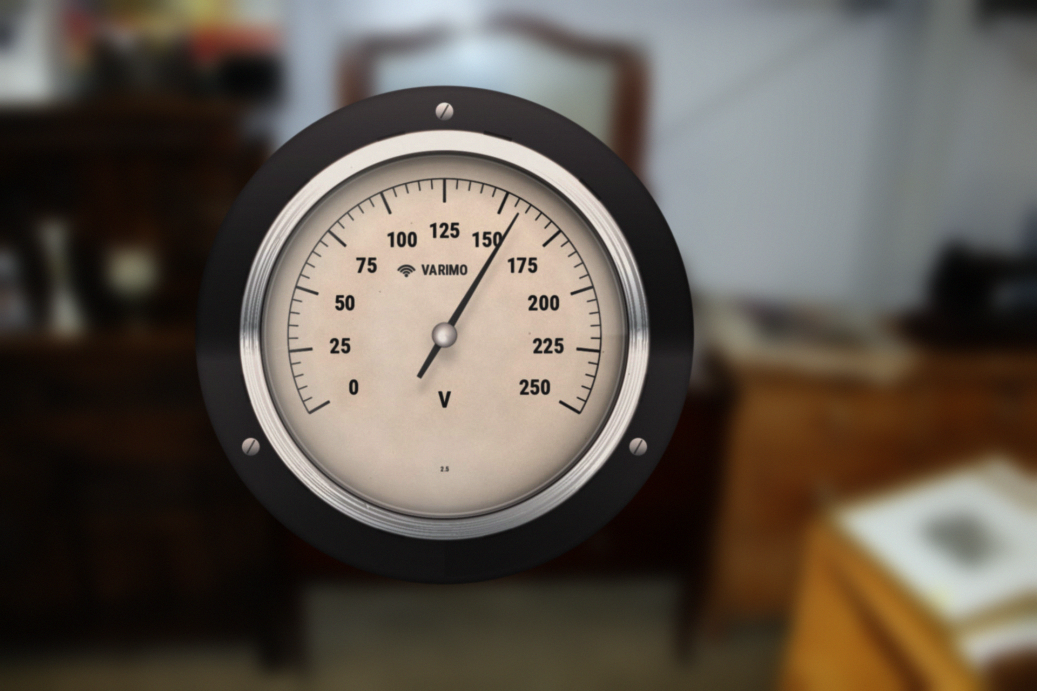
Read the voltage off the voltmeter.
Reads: 157.5 V
